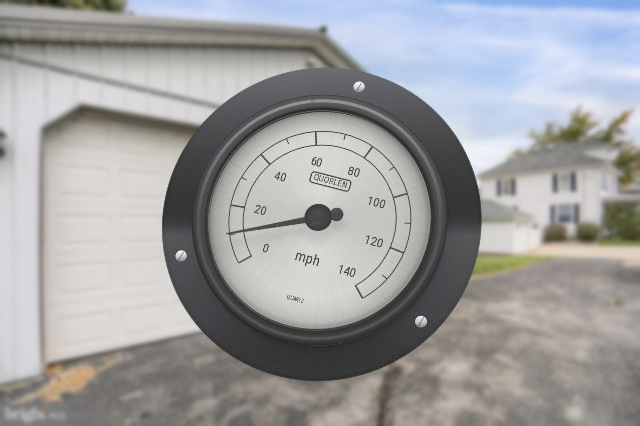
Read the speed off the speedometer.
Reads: 10 mph
